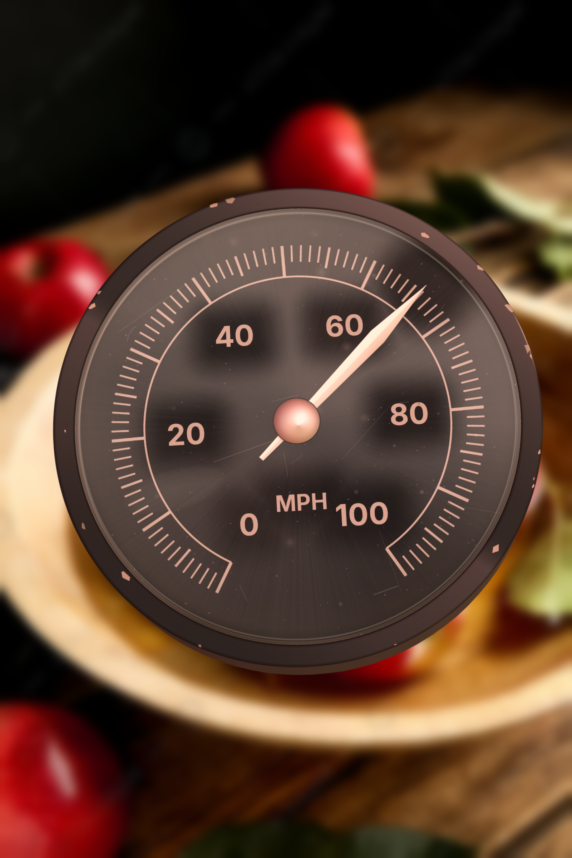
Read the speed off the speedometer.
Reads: 66 mph
